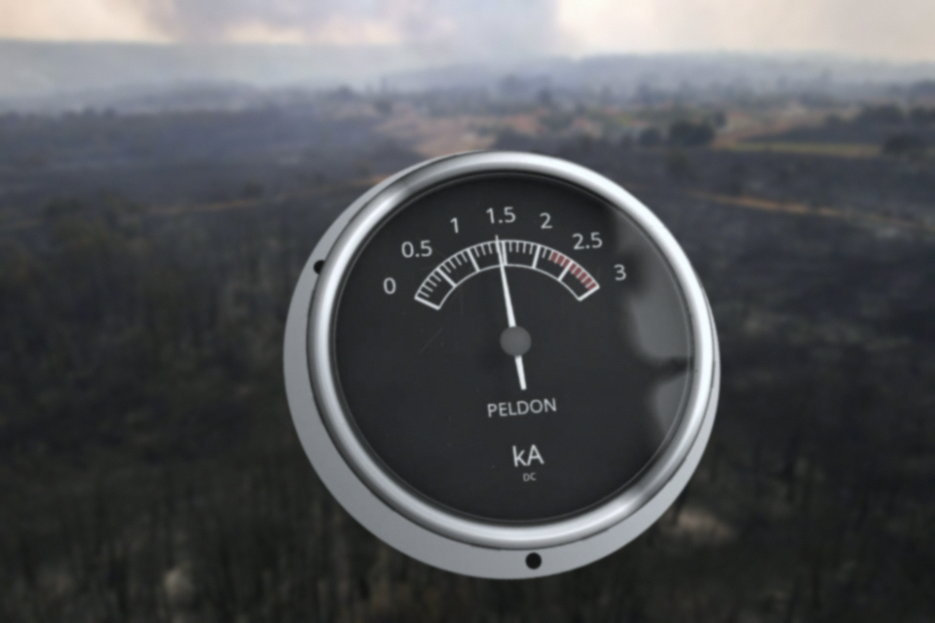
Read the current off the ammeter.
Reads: 1.4 kA
